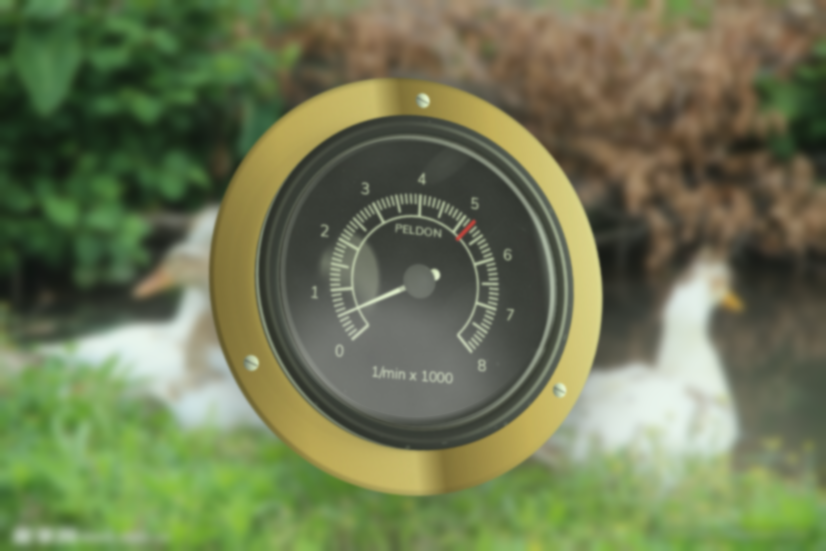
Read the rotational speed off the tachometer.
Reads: 500 rpm
